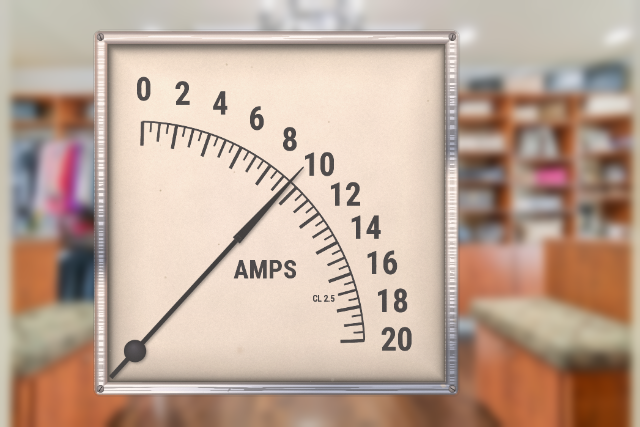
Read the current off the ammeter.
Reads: 9.5 A
